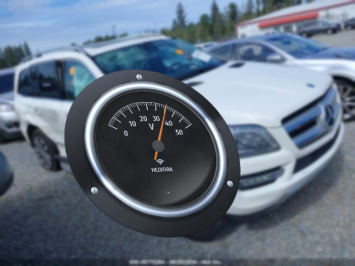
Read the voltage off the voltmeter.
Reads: 35 V
